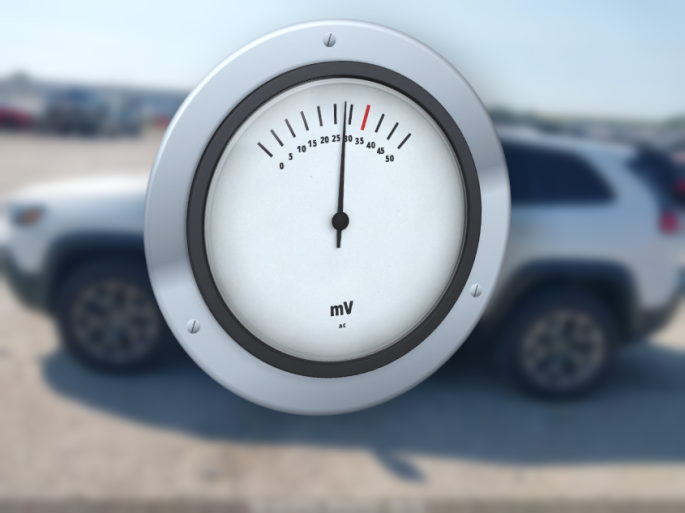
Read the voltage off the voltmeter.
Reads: 27.5 mV
